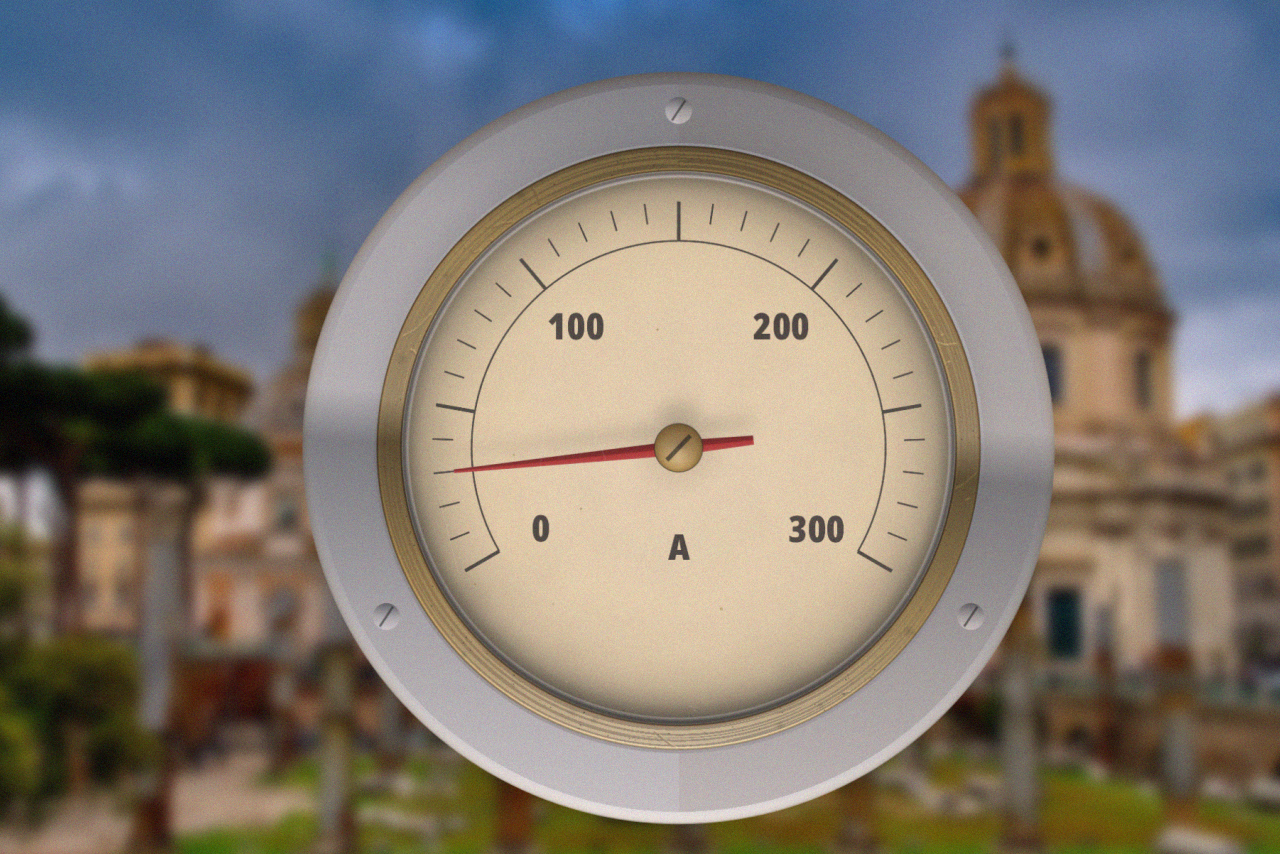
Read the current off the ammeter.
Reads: 30 A
